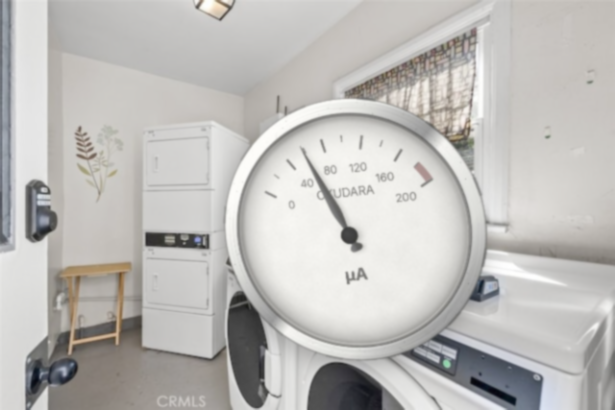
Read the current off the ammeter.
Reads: 60 µA
